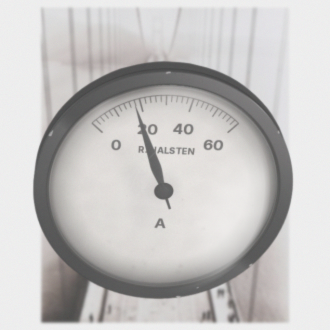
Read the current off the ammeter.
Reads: 18 A
